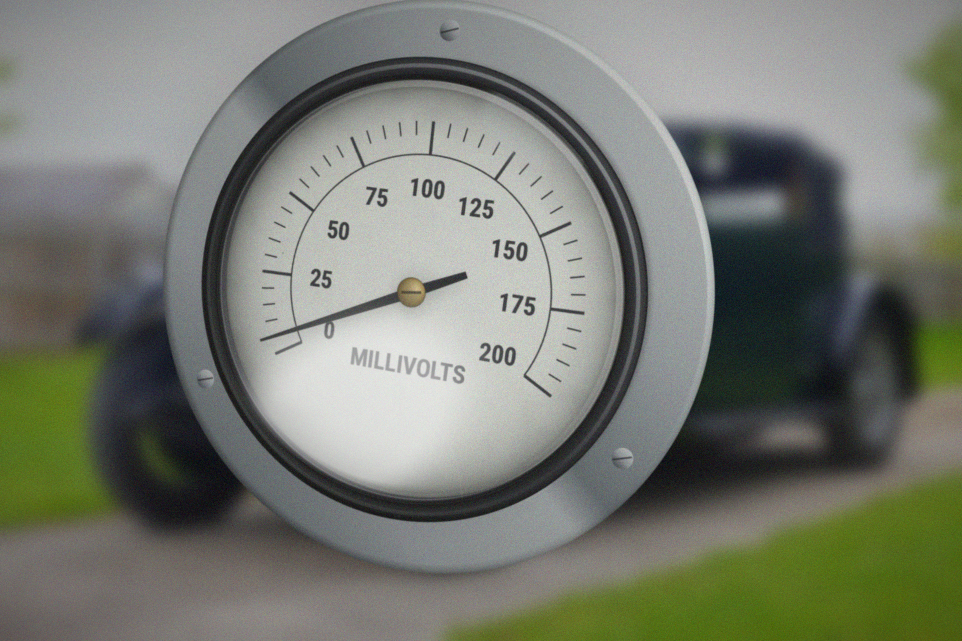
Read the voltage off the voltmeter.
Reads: 5 mV
